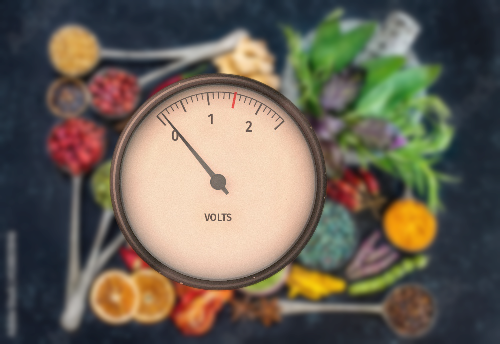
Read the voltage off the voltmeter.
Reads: 0.1 V
